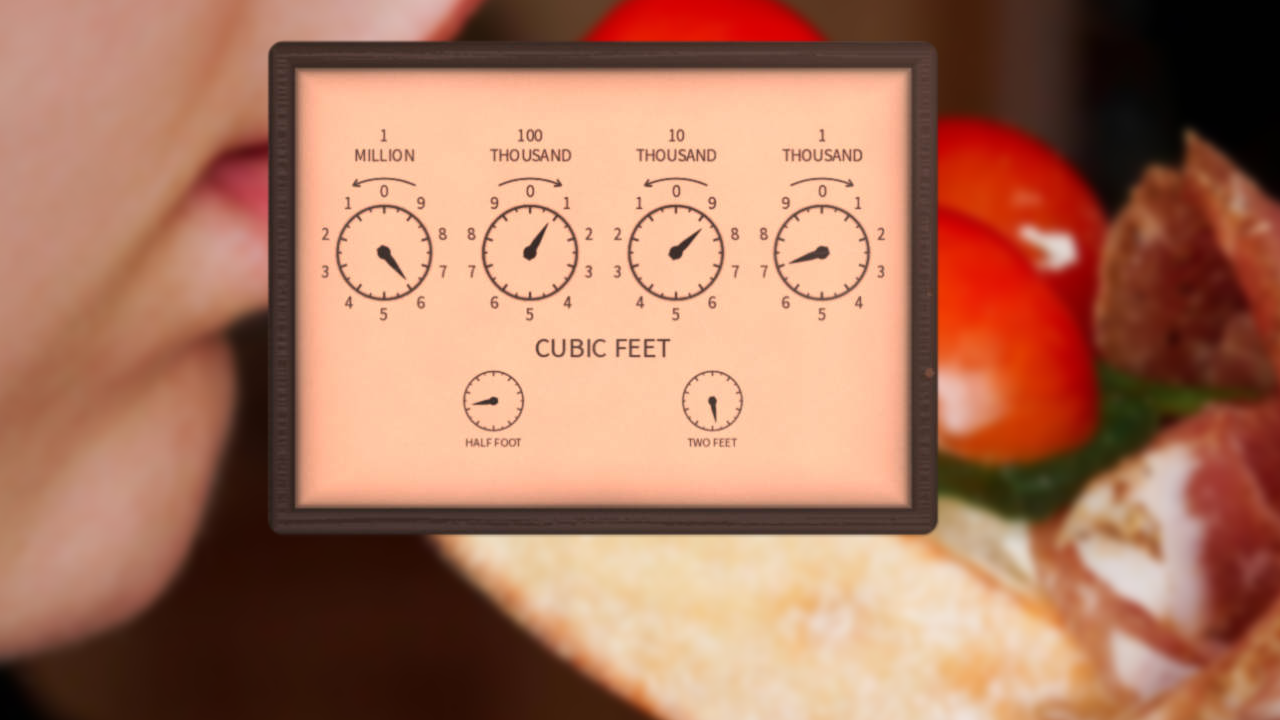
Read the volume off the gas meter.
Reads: 608700 ft³
